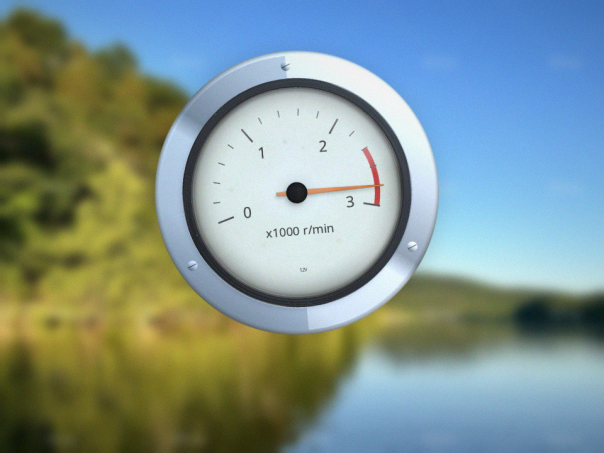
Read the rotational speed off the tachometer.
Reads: 2800 rpm
